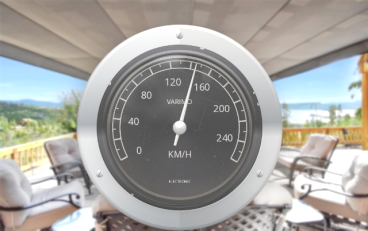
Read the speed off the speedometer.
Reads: 145 km/h
